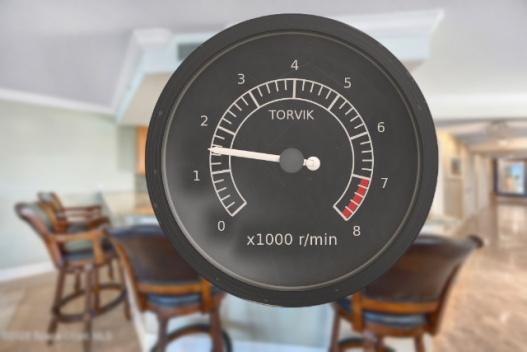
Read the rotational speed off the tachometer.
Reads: 1500 rpm
